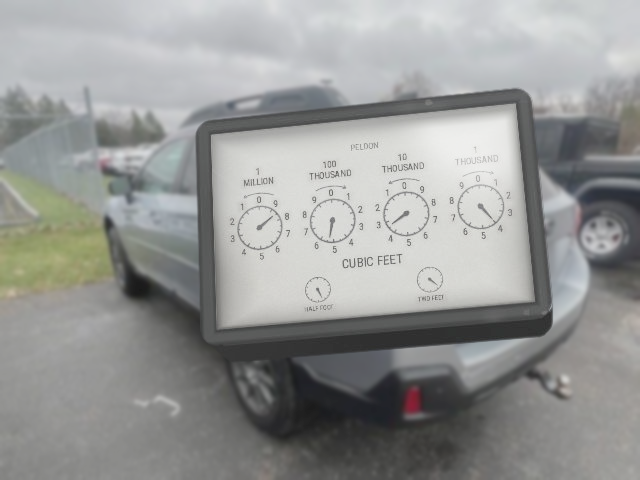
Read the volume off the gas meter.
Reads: 853400 ft³
